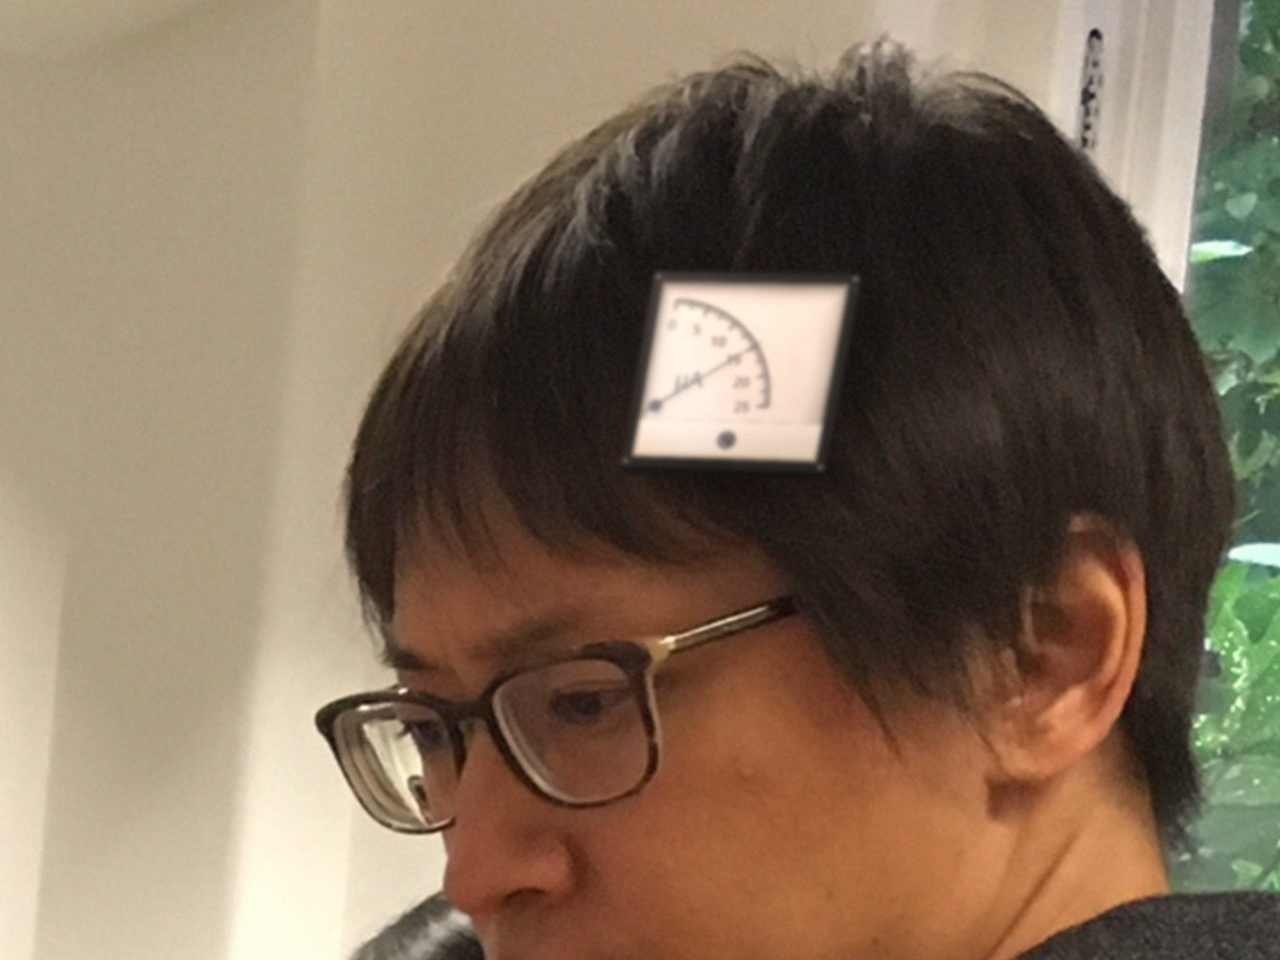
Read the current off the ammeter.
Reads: 15 µA
